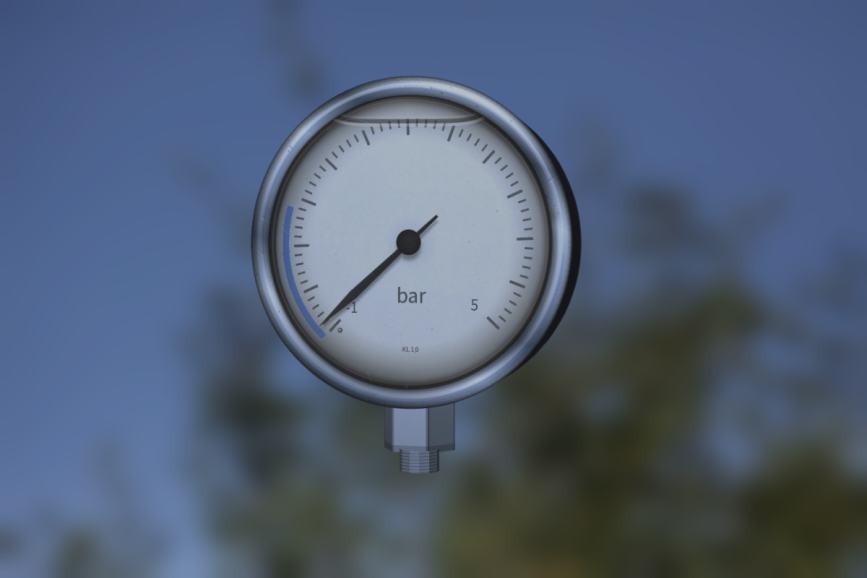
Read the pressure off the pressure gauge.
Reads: -0.9 bar
